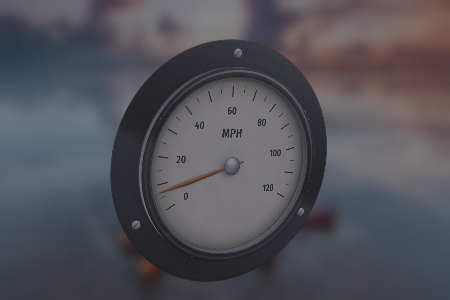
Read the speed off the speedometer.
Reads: 7.5 mph
